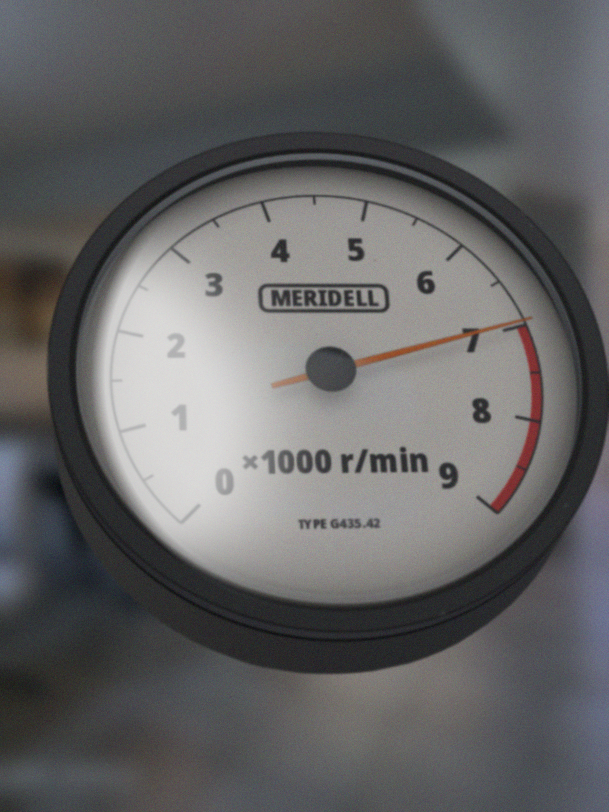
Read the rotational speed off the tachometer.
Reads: 7000 rpm
